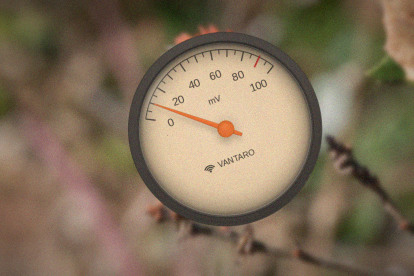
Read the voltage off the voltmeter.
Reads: 10 mV
